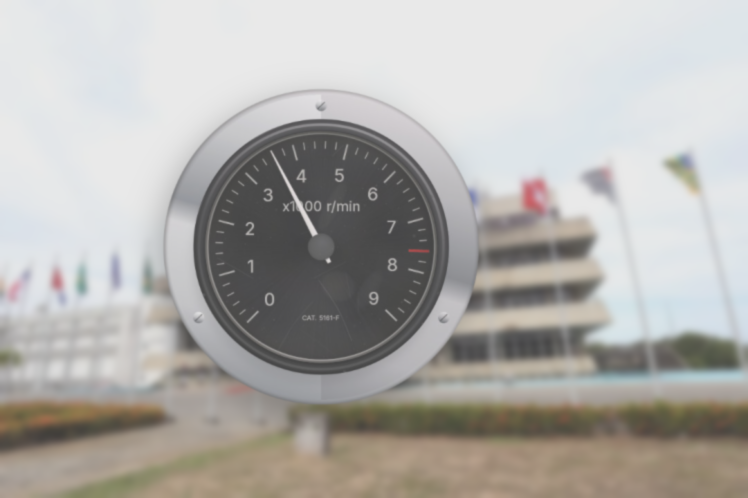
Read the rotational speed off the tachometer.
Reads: 3600 rpm
